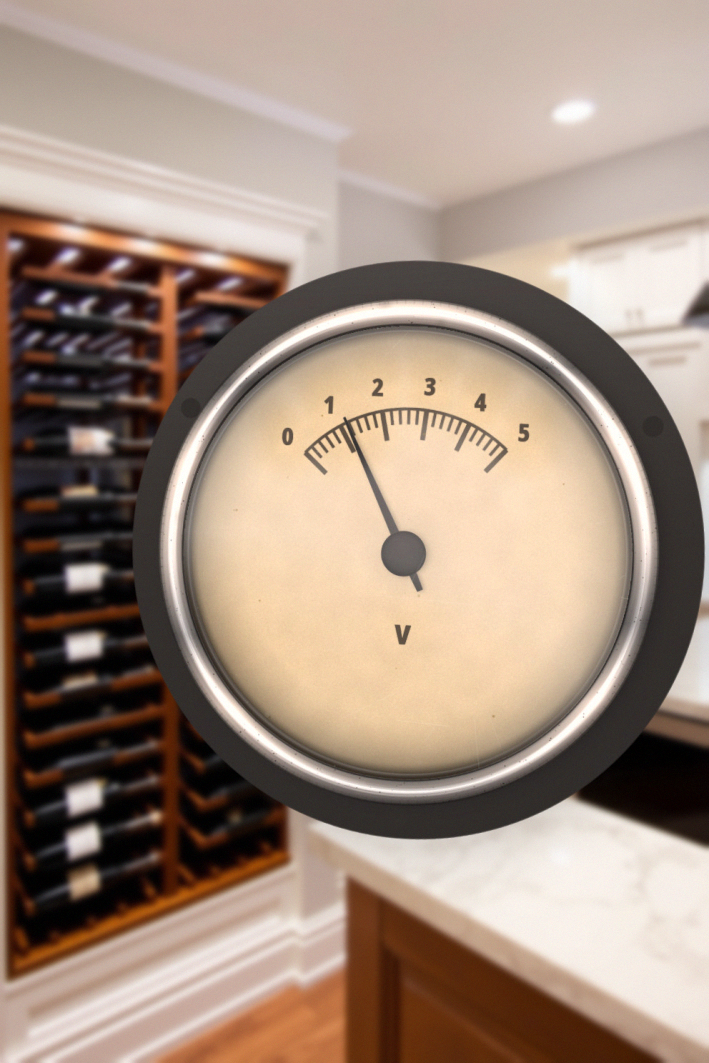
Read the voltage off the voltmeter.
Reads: 1.2 V
